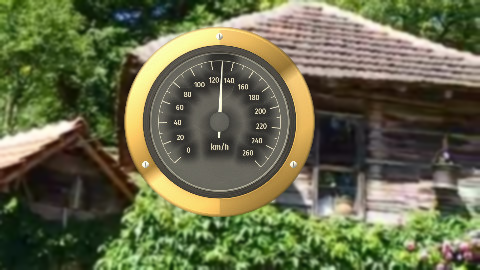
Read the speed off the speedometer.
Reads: 130 km/h
